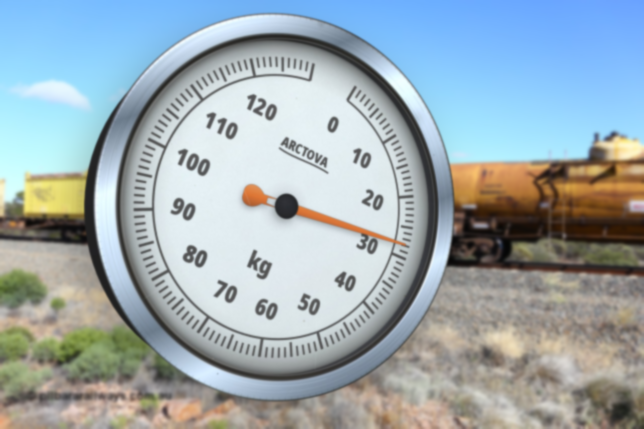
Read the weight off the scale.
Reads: 28 kg
